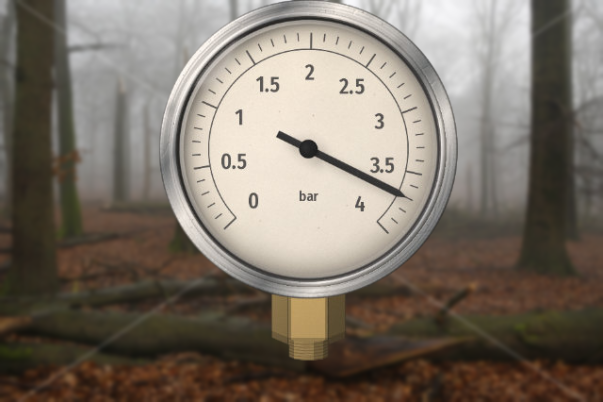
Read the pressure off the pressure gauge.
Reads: 3.7 bar
